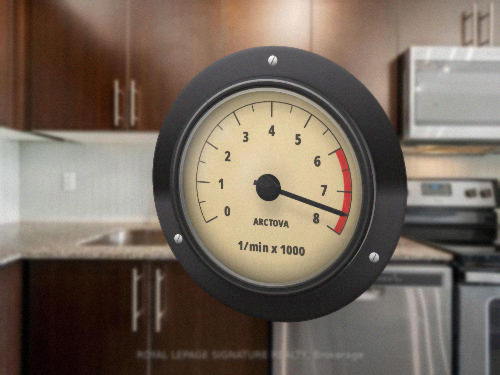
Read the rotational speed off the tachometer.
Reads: 7500 rpm
